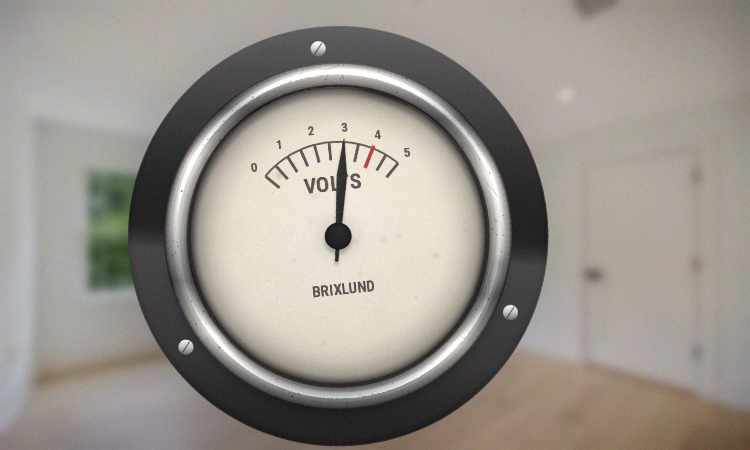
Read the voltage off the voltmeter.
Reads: 3 V
